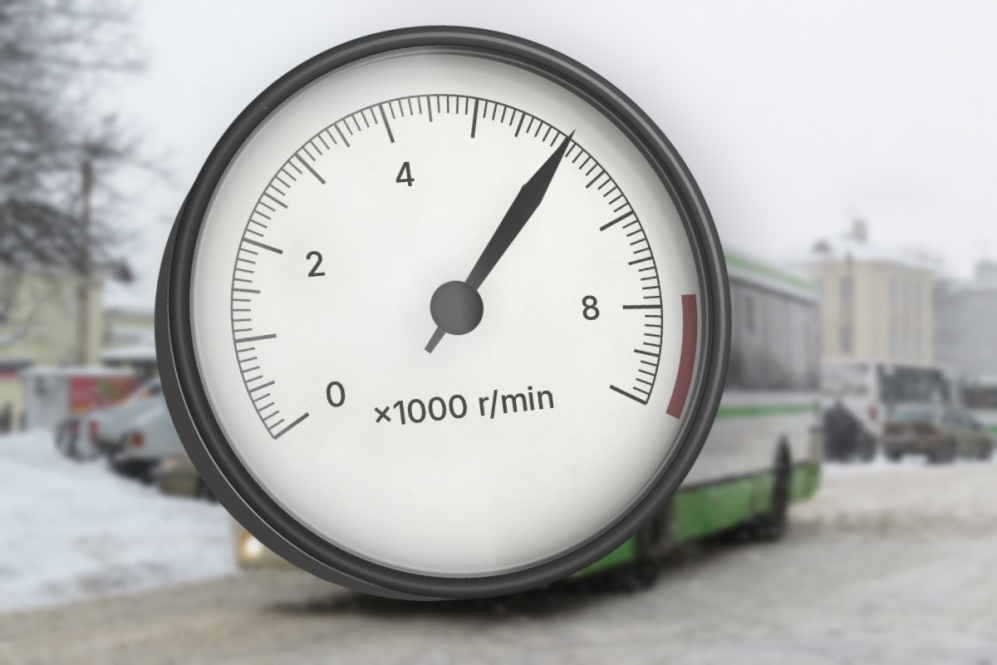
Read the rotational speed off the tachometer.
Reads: 6000 rpm
